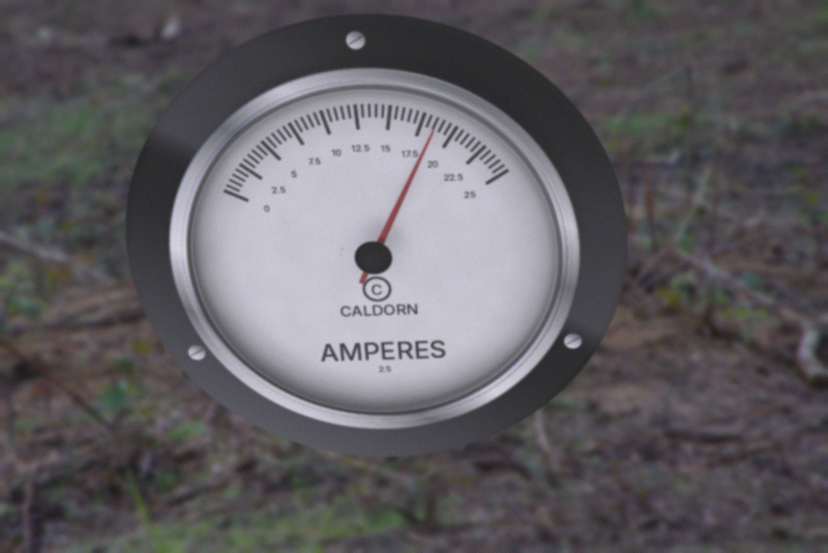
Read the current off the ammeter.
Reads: 18.5 A
